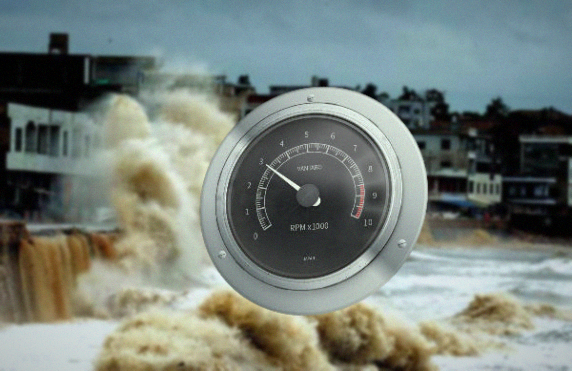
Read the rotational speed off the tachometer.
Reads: 3000 rpm
